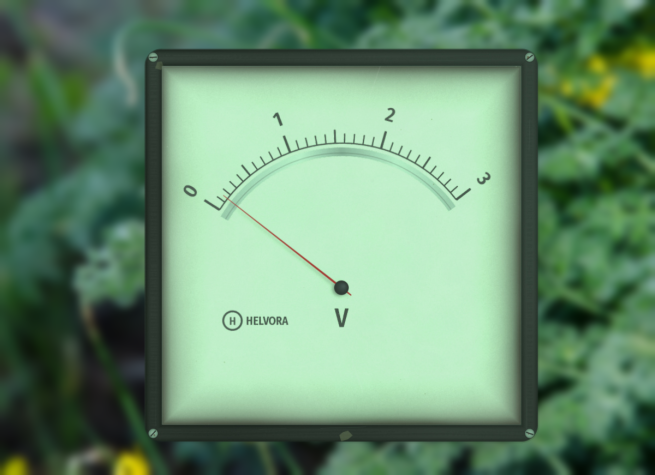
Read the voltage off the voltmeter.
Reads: 0.15 V
